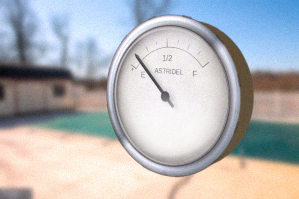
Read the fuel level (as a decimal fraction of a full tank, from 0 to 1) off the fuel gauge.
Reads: 0.125
